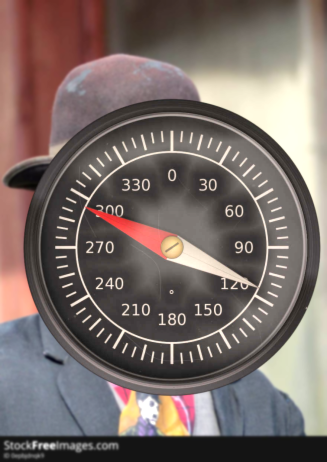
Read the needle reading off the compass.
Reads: 295 °
